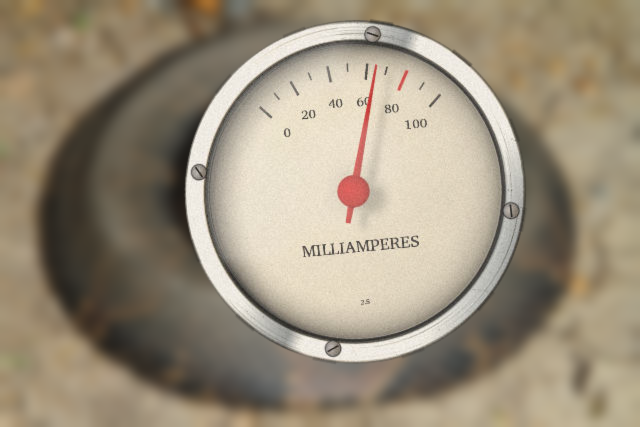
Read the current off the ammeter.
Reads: 65 mA
